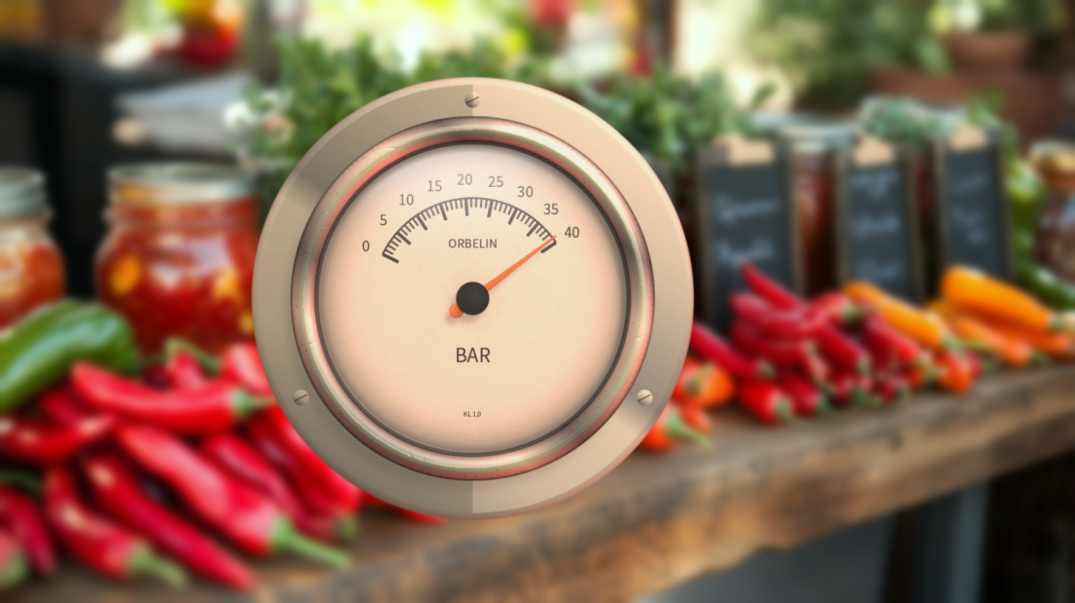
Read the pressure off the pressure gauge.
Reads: 39 bar
